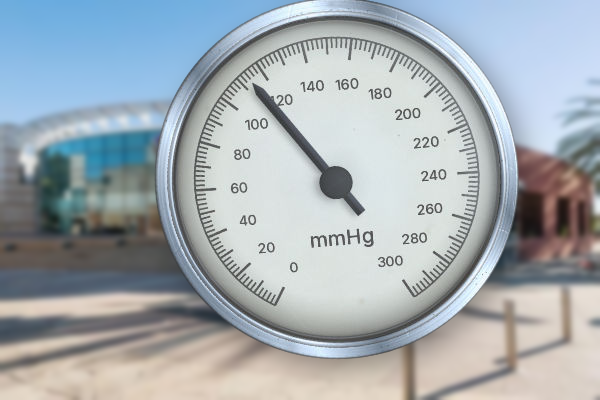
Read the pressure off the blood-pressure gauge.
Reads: 114 mmHg
